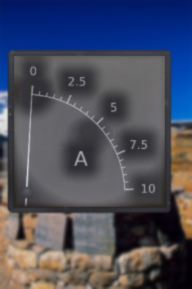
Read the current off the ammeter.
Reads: 0 A
